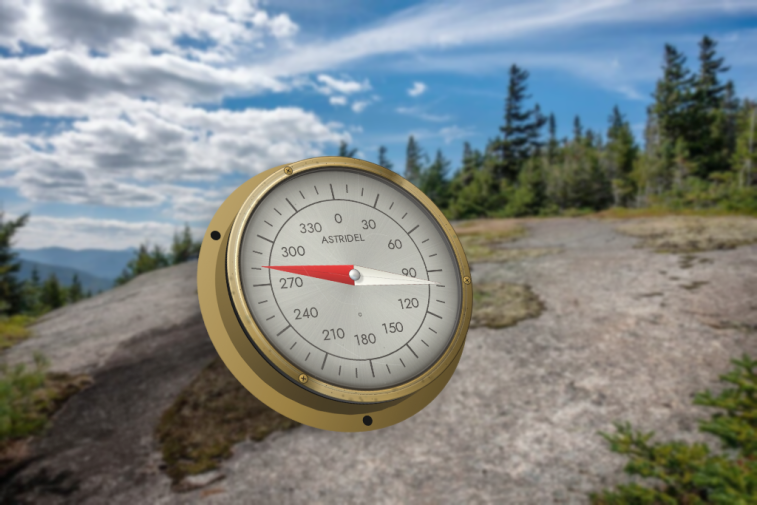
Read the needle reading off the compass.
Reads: 280 °
